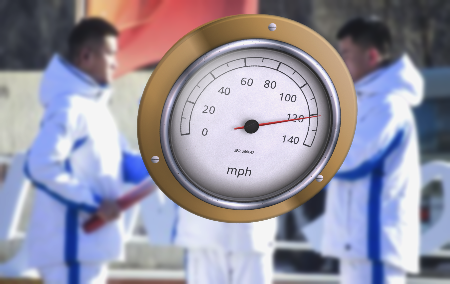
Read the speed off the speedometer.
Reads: 120 mph
